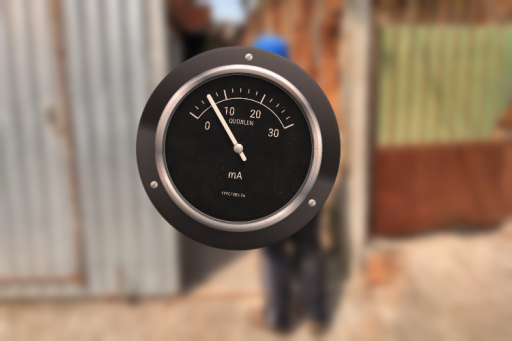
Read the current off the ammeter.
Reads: 6 mA
